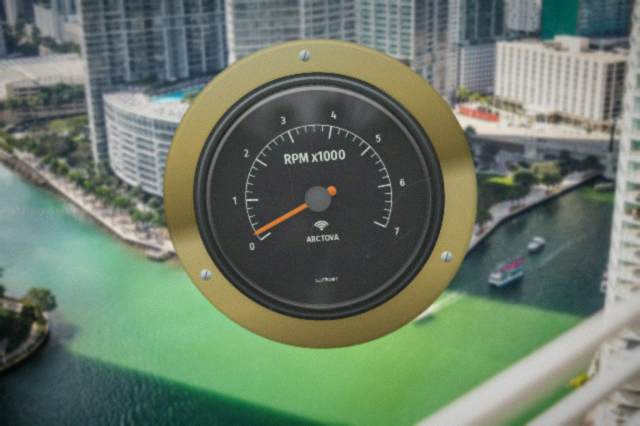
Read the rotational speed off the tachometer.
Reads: 200 rpm
